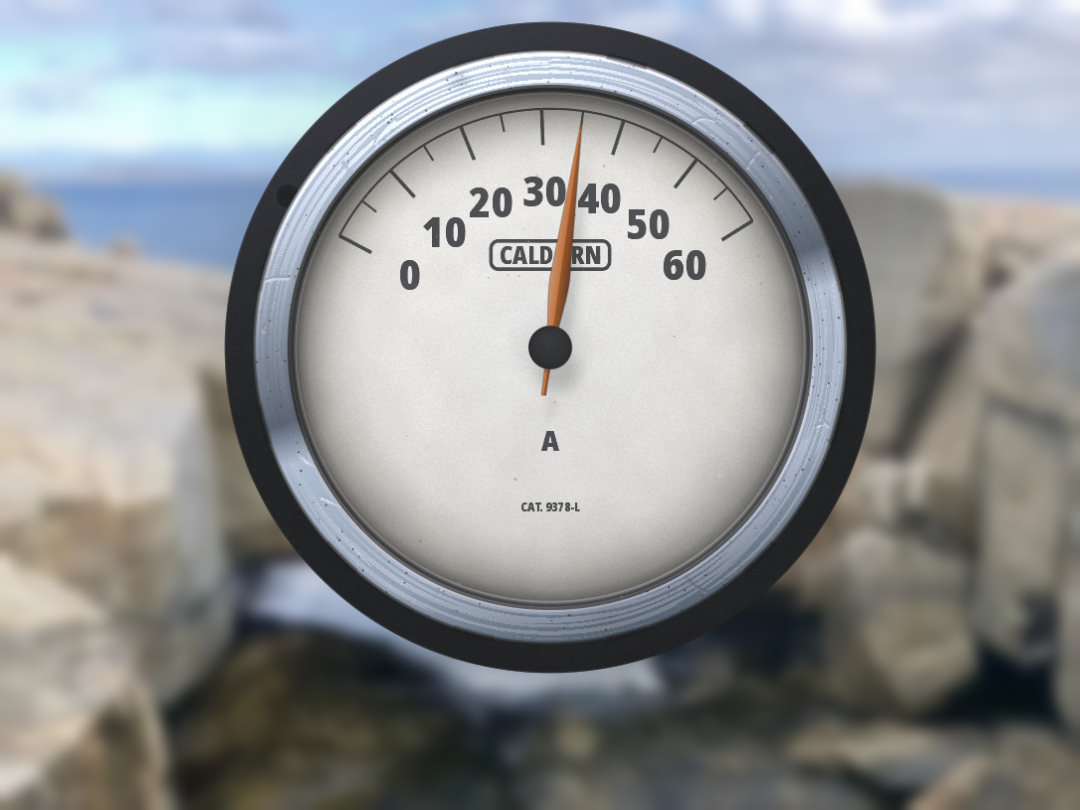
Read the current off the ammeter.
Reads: 35 A
